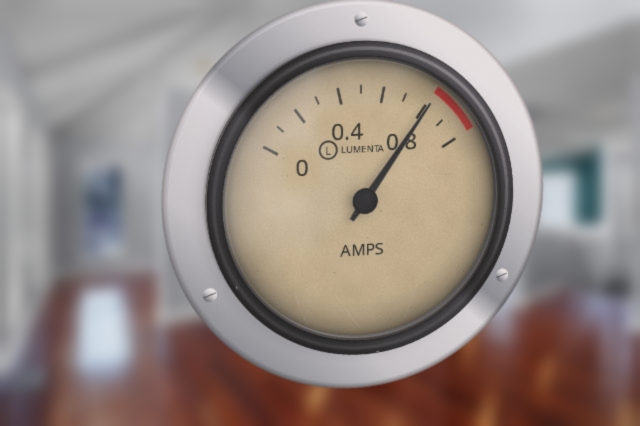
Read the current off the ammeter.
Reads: 0.8 A
